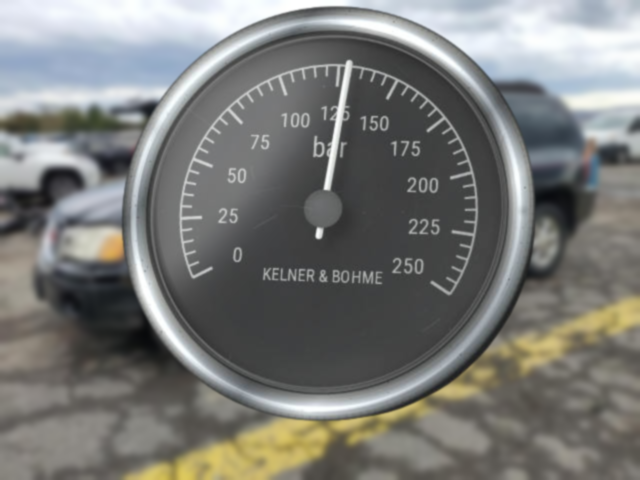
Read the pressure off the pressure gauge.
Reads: 130 bar
